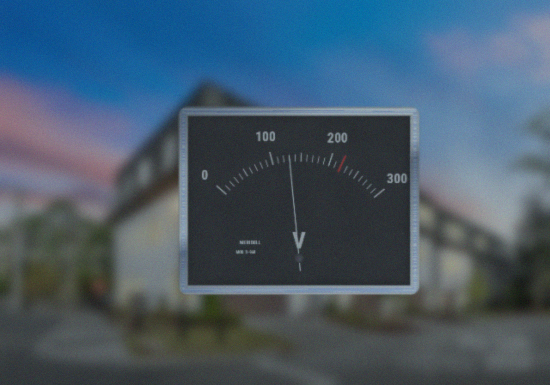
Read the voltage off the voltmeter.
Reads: 130 V
